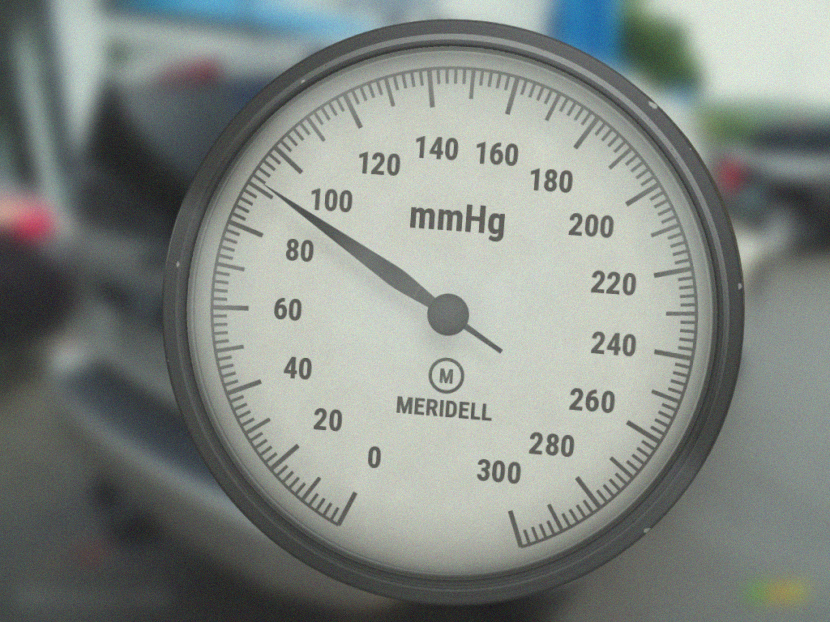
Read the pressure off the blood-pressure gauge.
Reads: 92 mmHg
